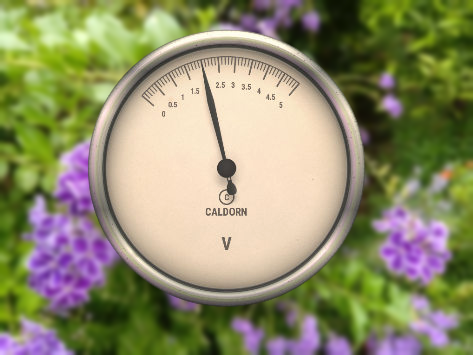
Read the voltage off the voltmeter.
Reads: 2 V
